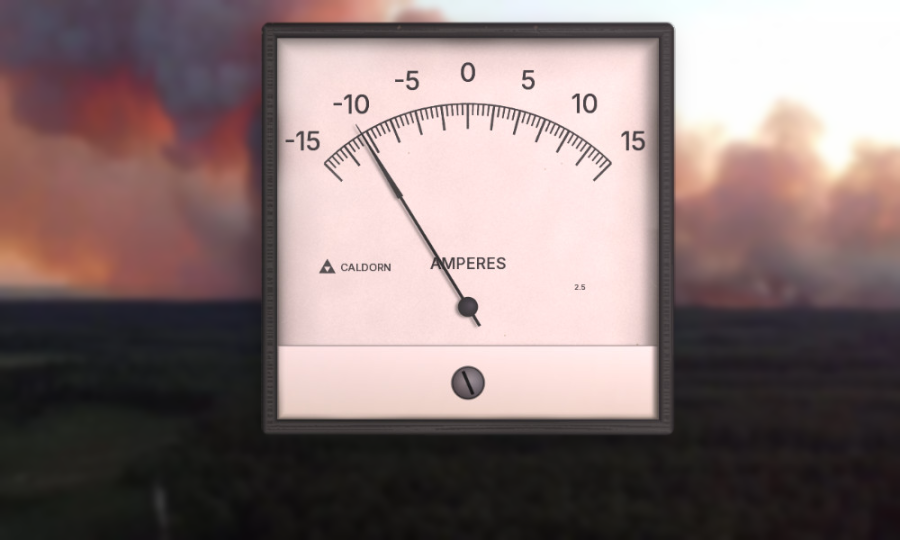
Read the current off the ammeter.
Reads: -10.5 A
